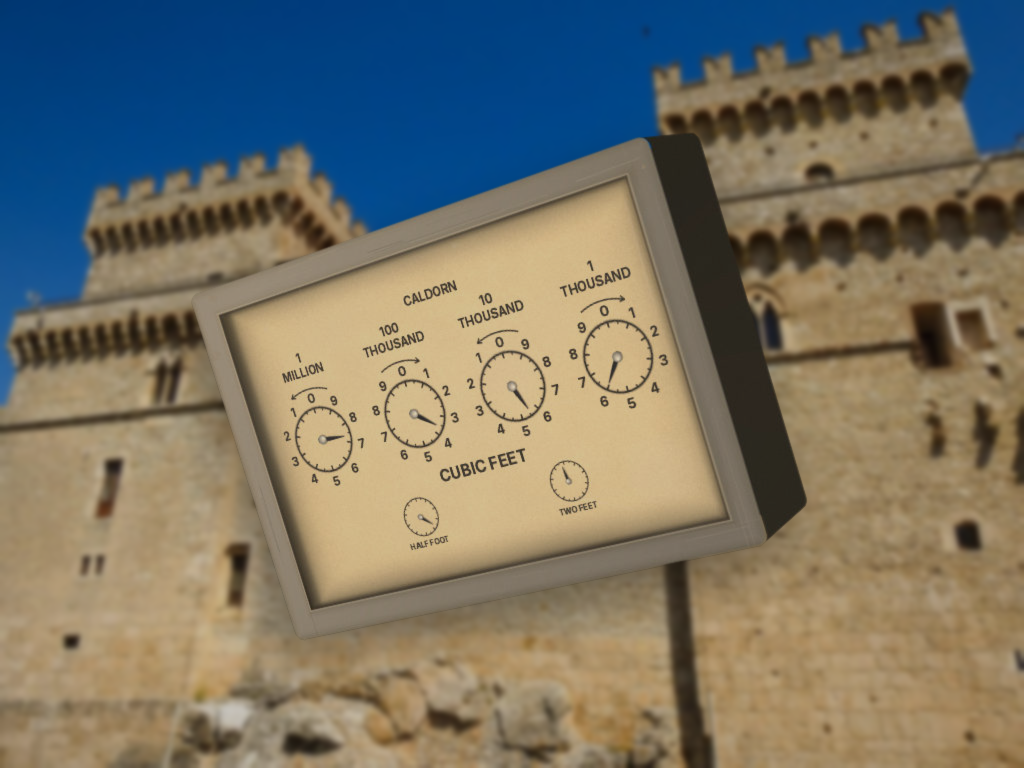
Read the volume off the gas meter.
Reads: 735600 ft³
